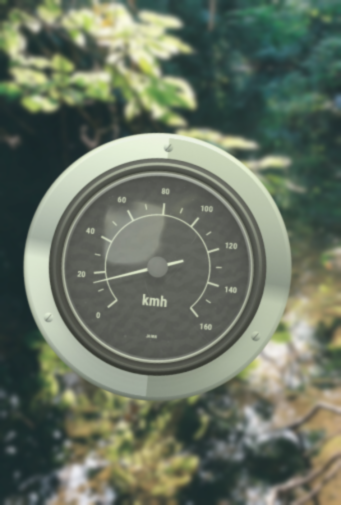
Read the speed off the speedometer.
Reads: 15 km/h
